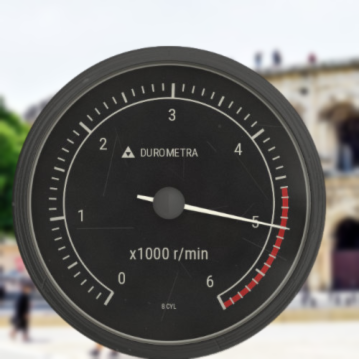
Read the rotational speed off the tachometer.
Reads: 5000 rpm
